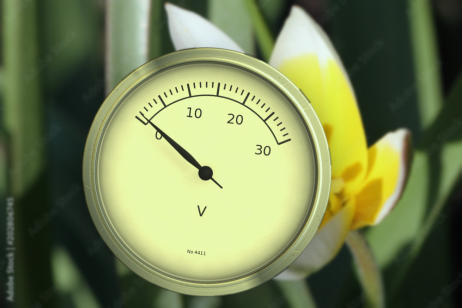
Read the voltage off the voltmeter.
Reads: 1 V
